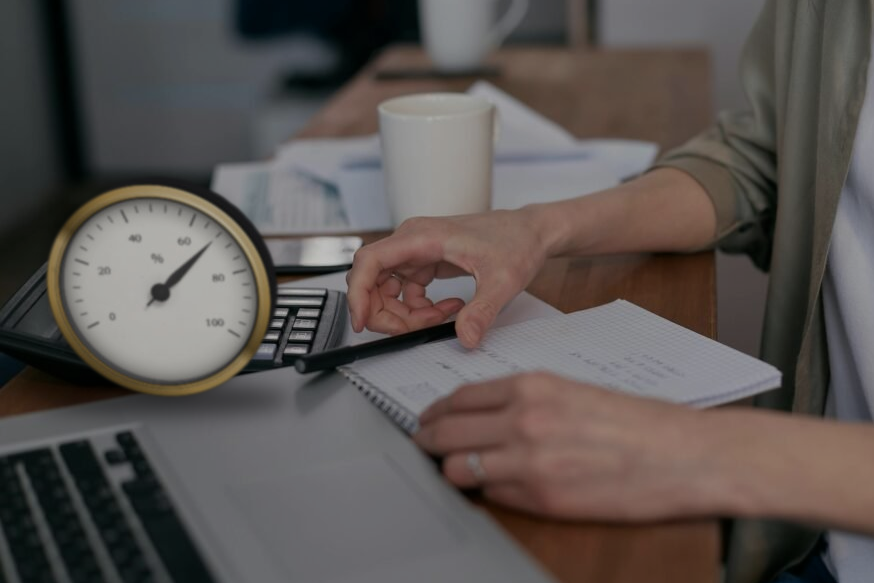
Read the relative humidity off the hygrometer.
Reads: 68 %
